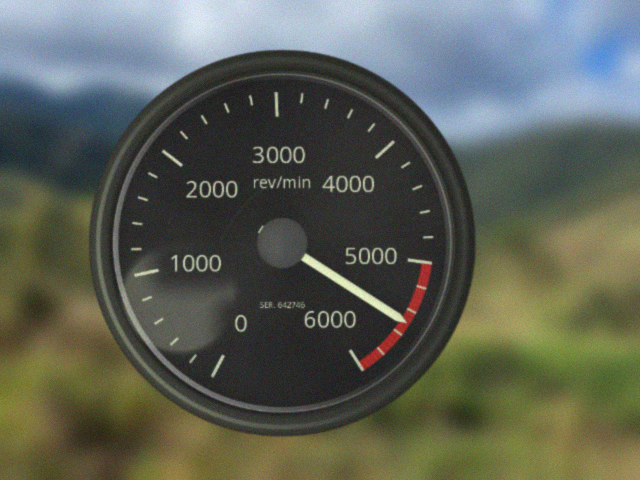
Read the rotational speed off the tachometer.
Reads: 5500 rpm
